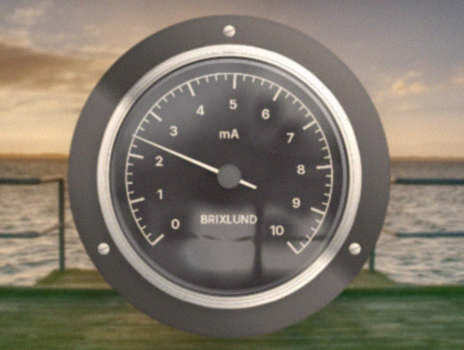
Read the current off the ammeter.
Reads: 2.4 mA
